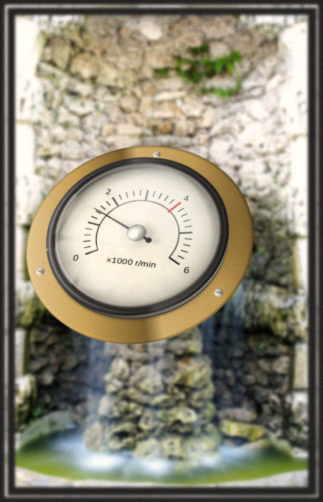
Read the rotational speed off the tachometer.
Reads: 1400 rpm
